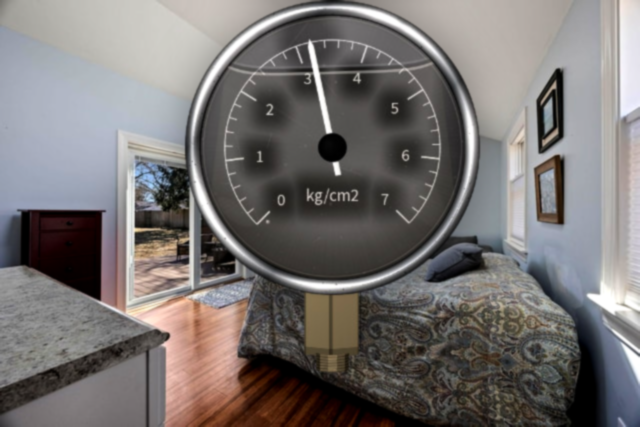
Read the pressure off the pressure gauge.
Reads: 3.2 kg/cm²
